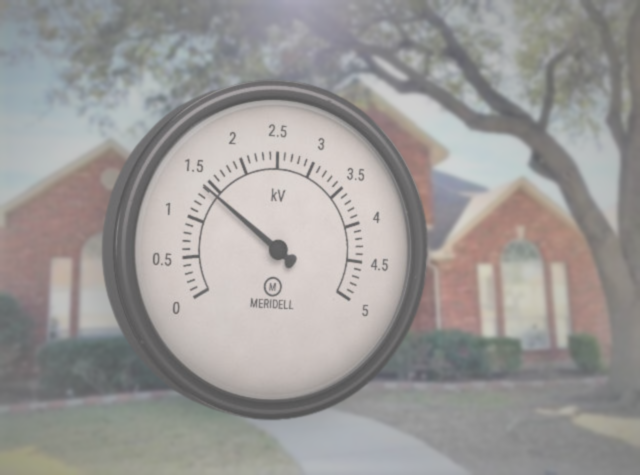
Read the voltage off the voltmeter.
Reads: 1.4 kV
